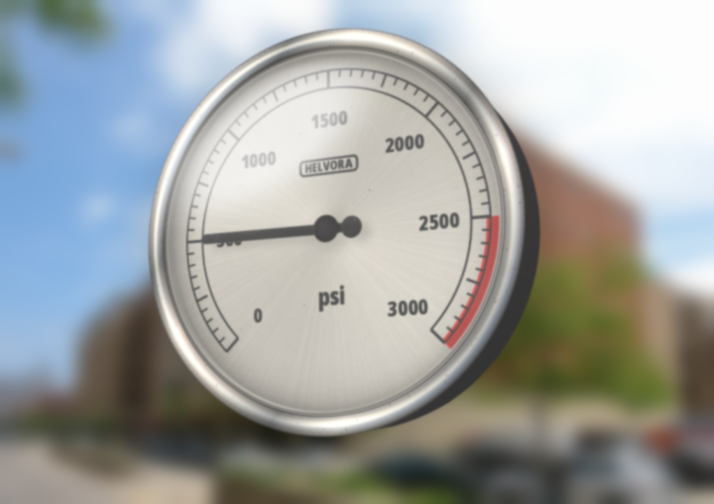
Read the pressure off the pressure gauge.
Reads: 500 psi
